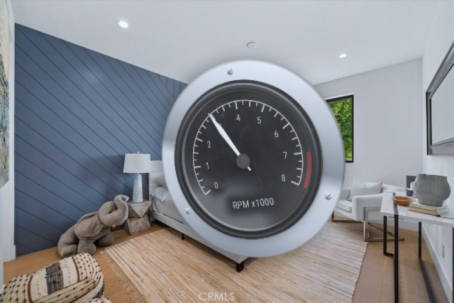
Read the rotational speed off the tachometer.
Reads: 3000 rpm
